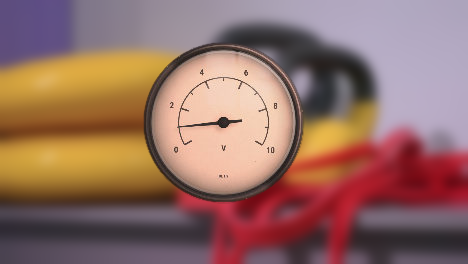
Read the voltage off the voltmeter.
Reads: 1 V
